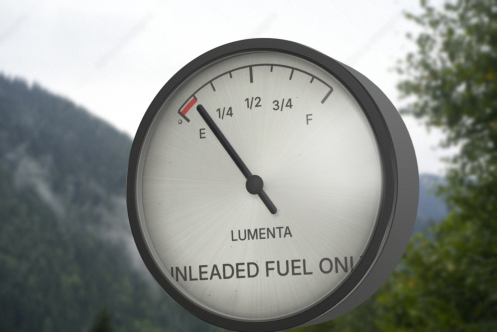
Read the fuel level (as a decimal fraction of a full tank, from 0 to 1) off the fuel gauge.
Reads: 0.125
